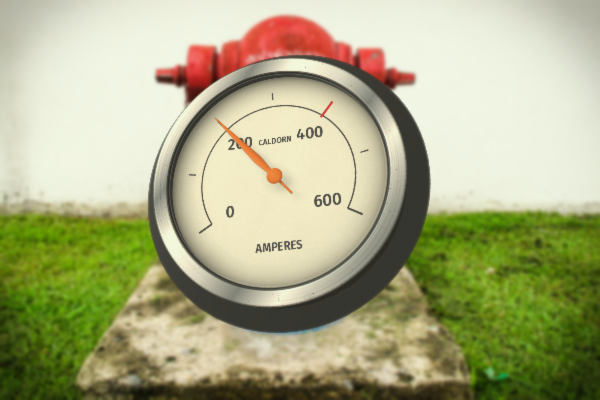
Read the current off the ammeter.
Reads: 200 A
